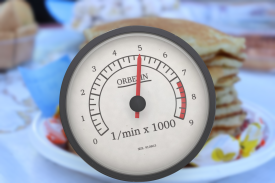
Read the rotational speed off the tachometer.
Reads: 5000 rpm
